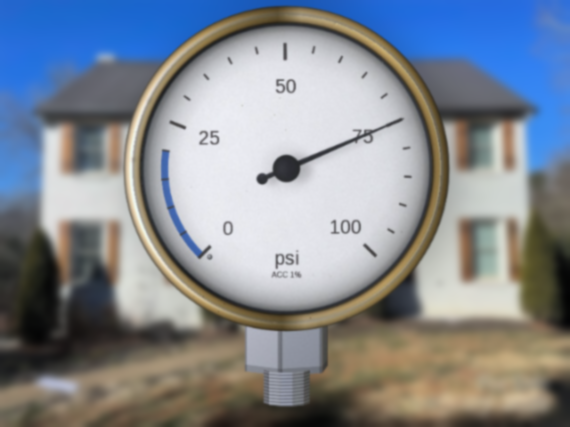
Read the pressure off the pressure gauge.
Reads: 75 psi
